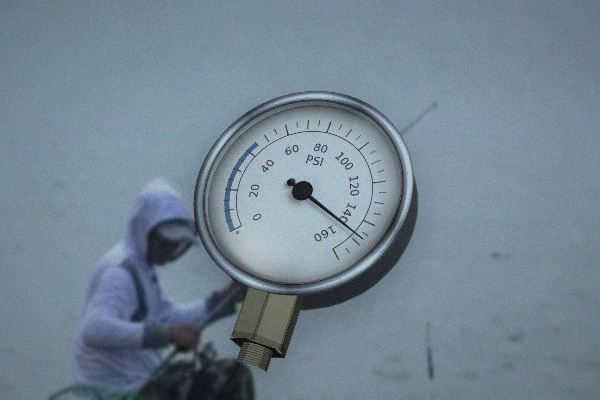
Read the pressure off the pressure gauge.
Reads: 147.5 psi
